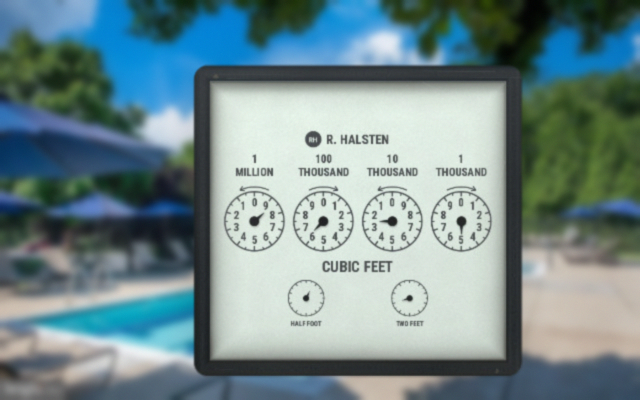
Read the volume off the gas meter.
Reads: 862500 ft³
